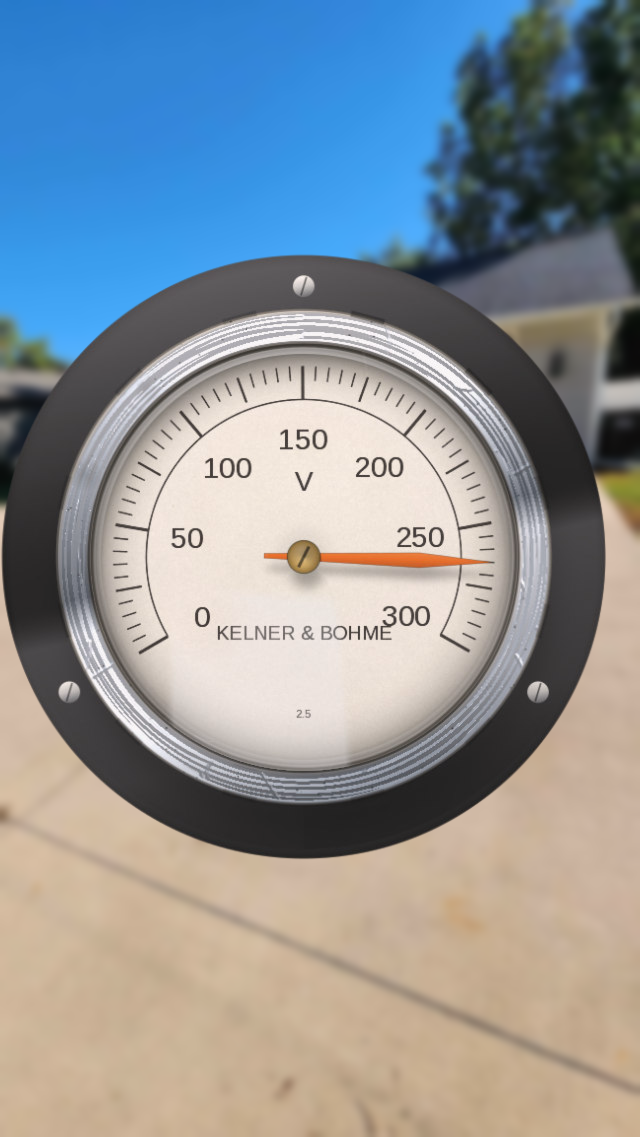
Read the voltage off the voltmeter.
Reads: 265 V
